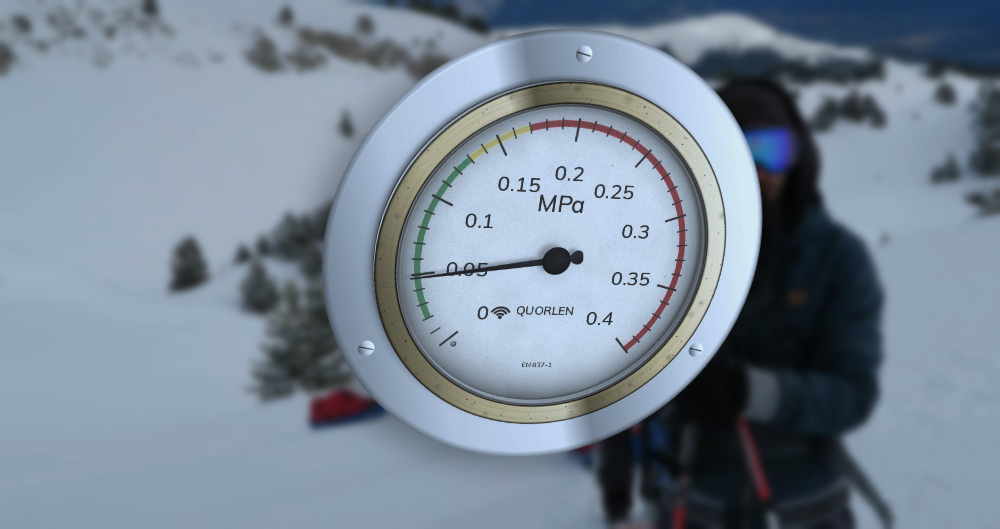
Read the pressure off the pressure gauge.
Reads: 0.05 MPa
